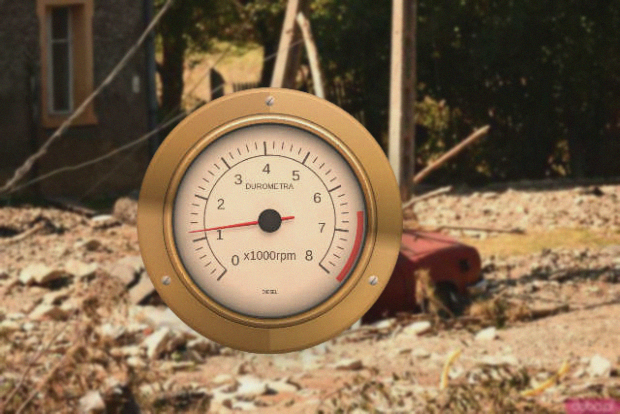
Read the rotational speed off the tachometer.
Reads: 1200 rpm
